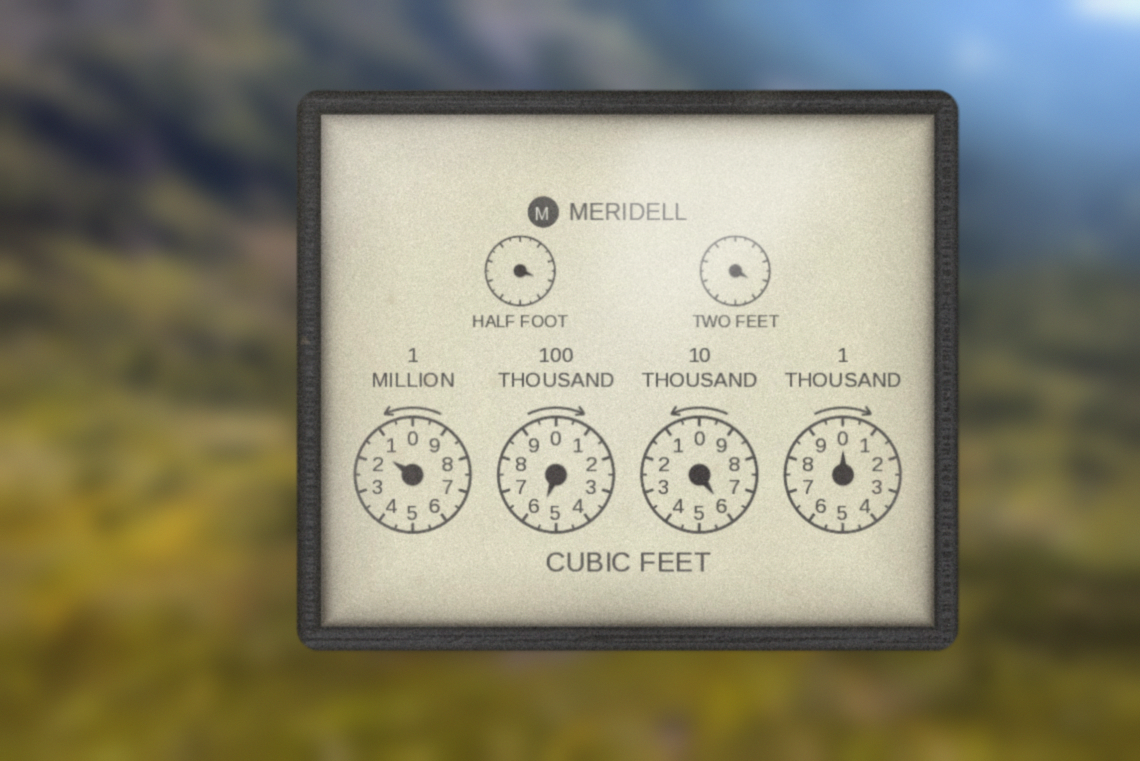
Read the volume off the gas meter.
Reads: 156000 ft³
